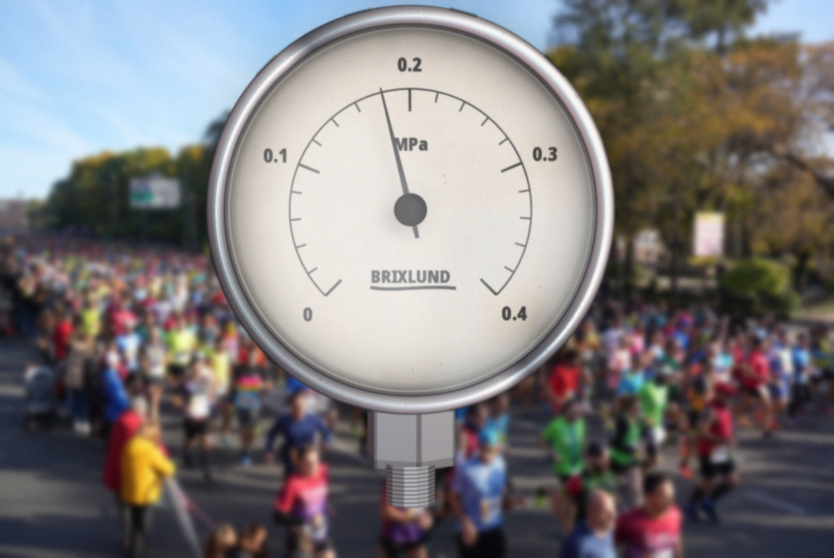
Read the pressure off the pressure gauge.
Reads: 0.18 MPa
